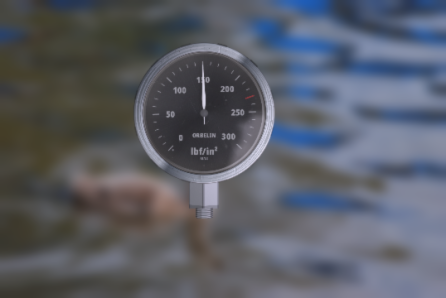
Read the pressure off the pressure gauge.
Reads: 150 psi
